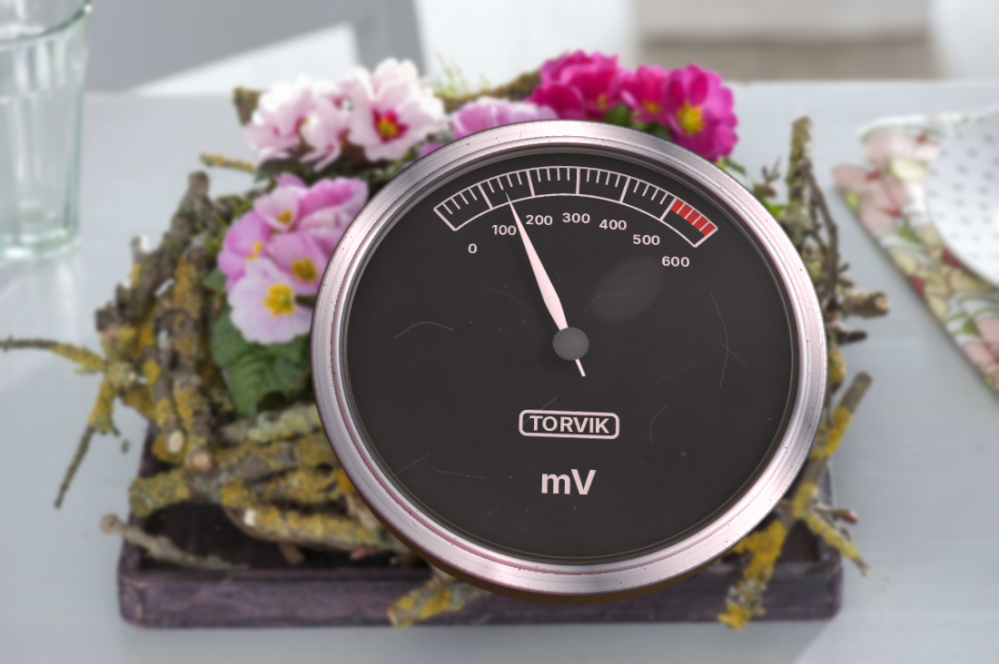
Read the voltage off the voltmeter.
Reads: 140 mV
